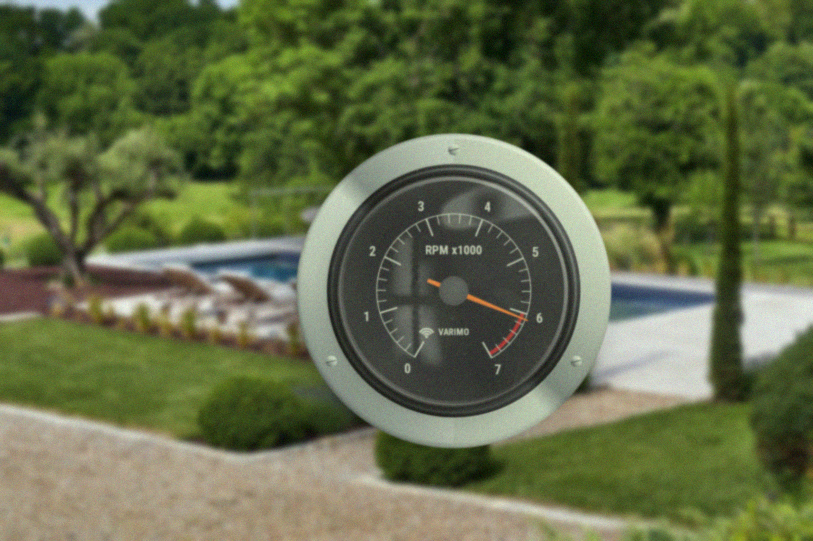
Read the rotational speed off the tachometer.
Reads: 6100 rpm
